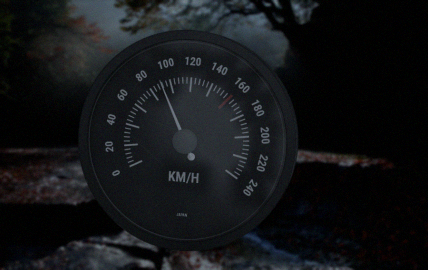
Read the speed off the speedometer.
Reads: 92 km/h
